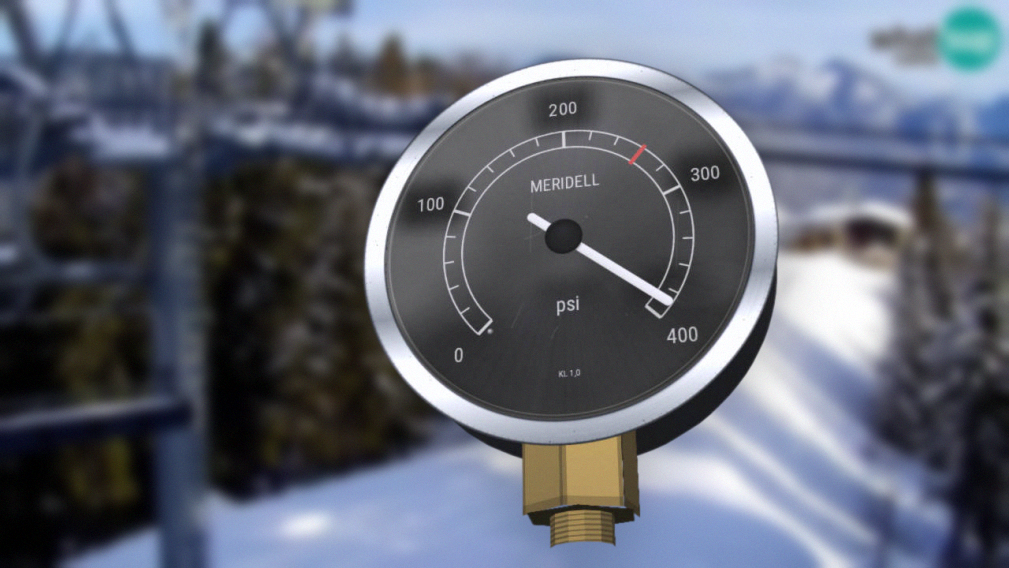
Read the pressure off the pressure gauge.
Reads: 390 psi
